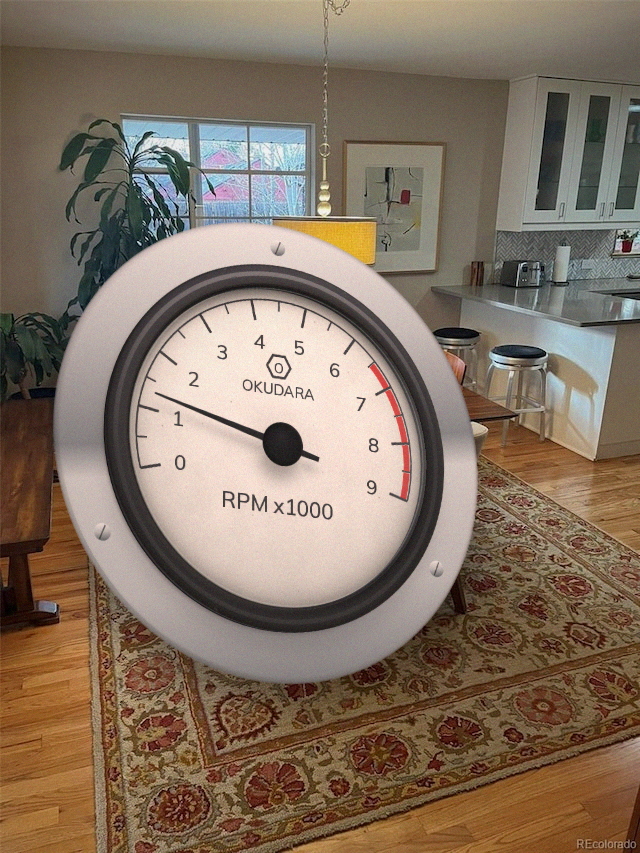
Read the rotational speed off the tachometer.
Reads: 1250 rpm
